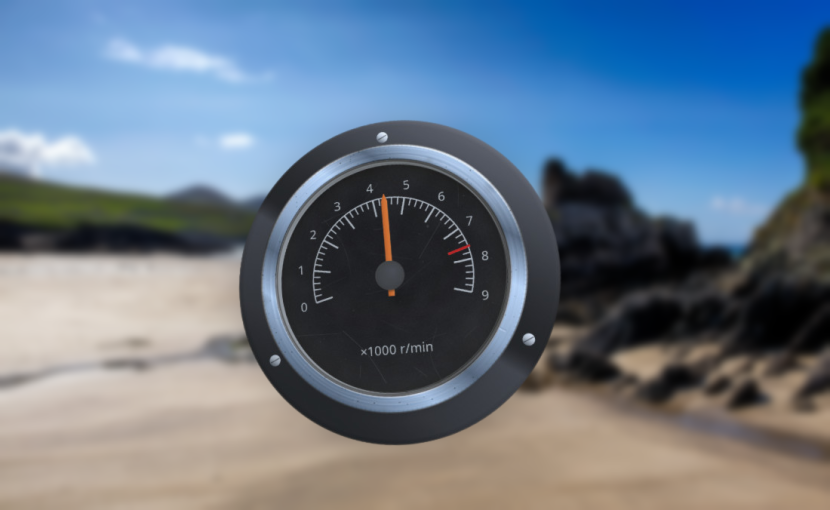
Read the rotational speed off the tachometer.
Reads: 4400 rpm
